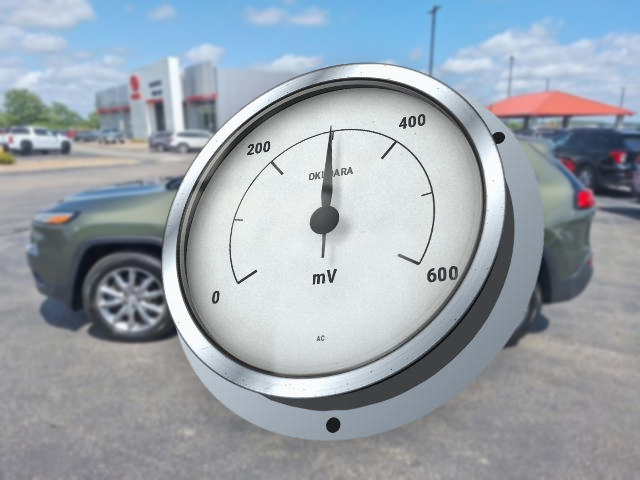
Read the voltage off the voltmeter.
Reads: 300 mV
